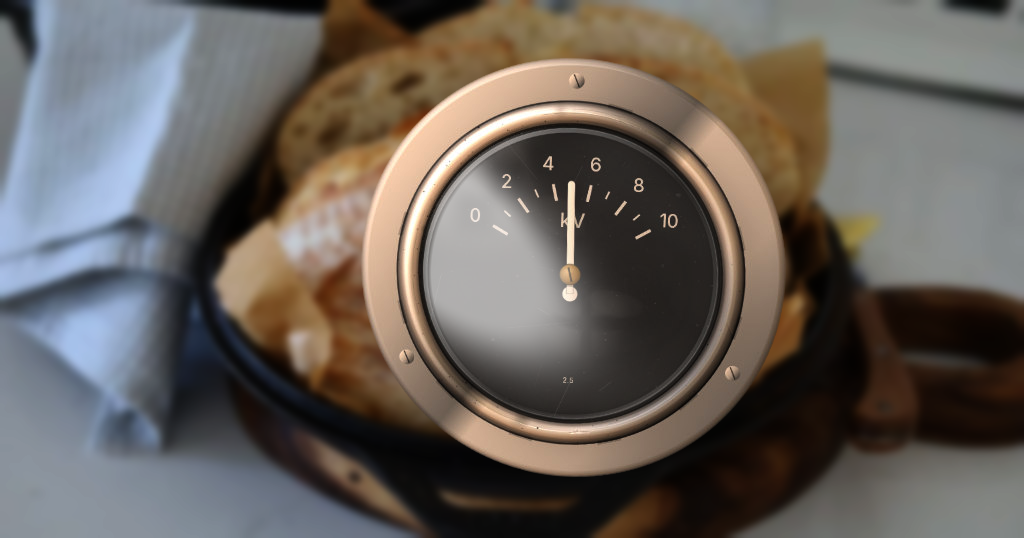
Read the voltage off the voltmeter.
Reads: 5 kV
